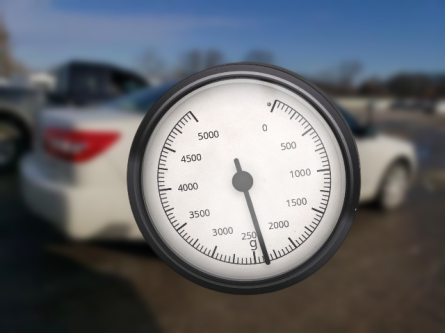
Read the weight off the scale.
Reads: 2350 g
